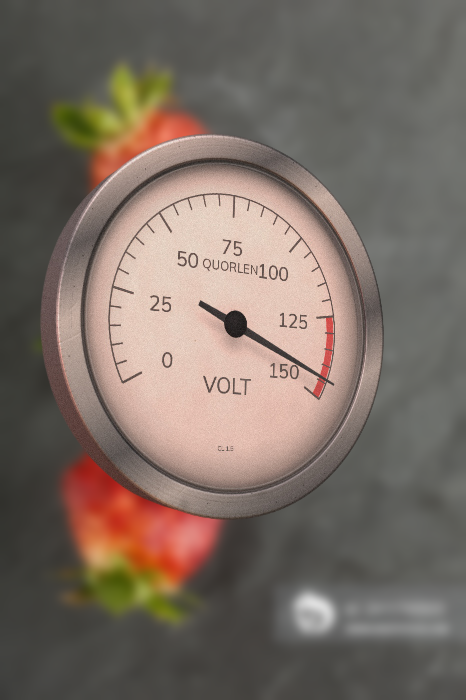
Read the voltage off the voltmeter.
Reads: 145 V
